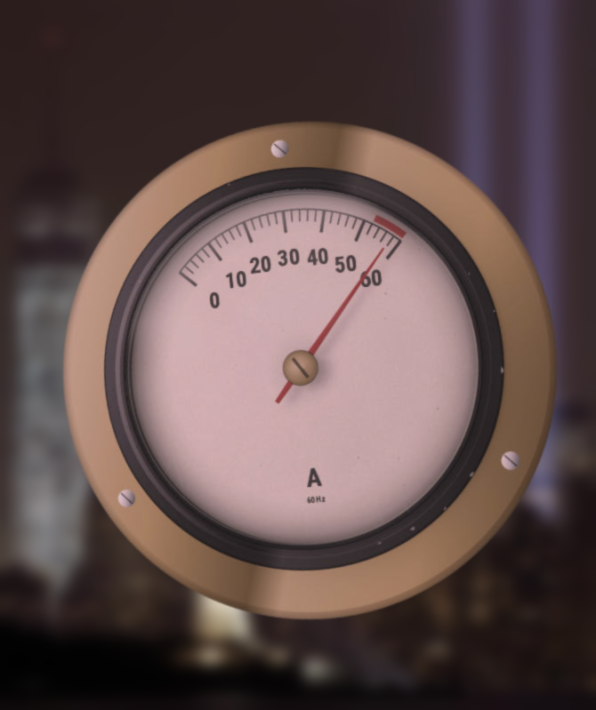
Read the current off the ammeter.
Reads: 58 A
